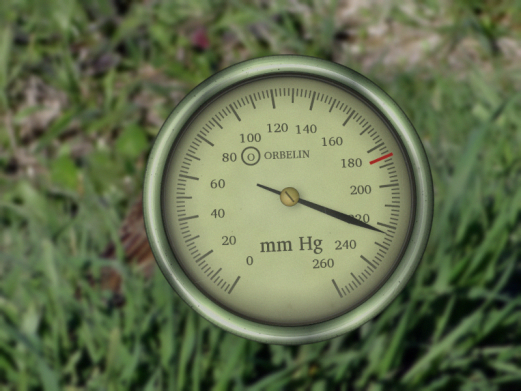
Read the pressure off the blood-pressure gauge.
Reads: 224 mmHg
